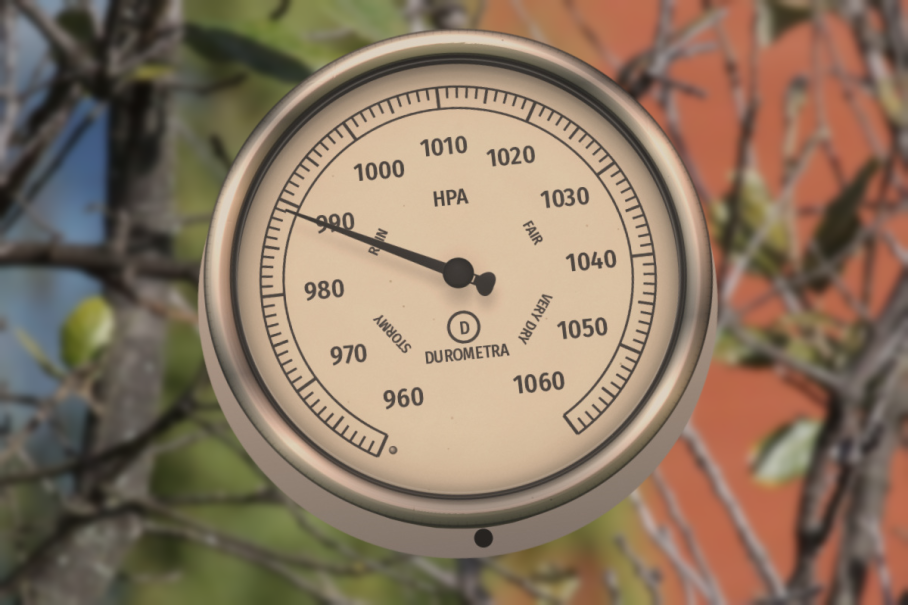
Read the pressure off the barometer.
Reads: 989 hPa
